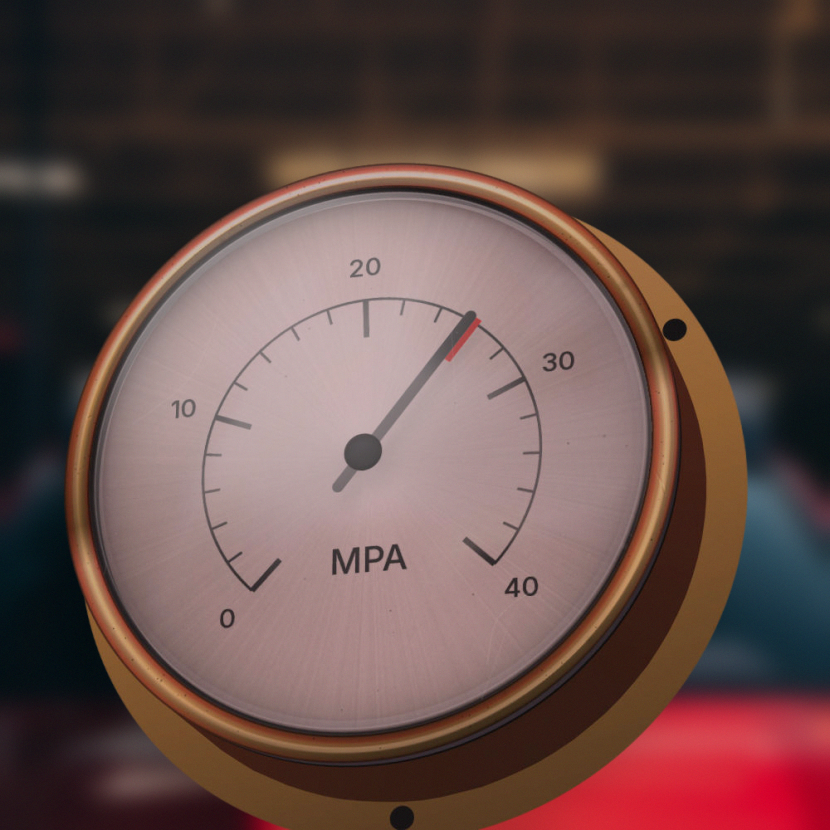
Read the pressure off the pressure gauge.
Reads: 26 MPa
